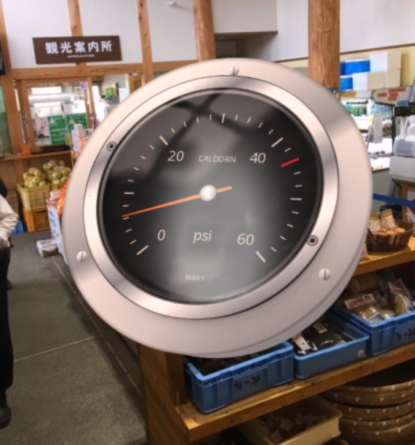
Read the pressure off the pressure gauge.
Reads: 6 psi
